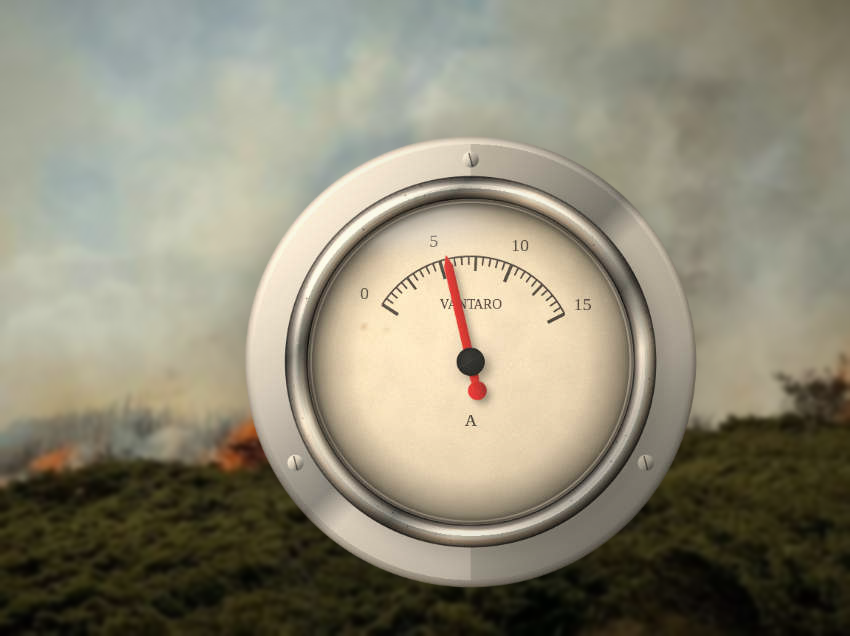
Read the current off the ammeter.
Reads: 5.5 A
